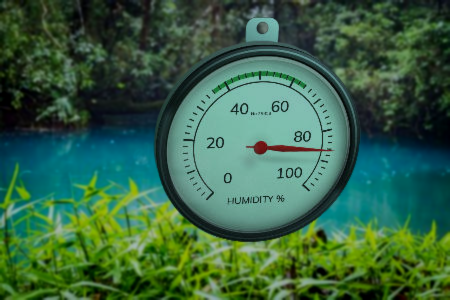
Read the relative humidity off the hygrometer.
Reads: 86 %
